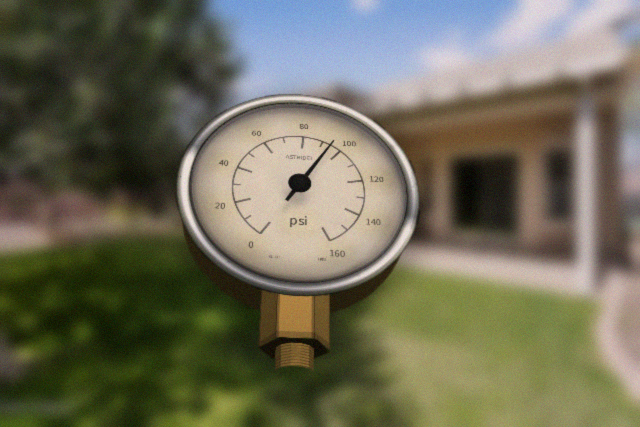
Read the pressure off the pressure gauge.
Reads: 95 psi
